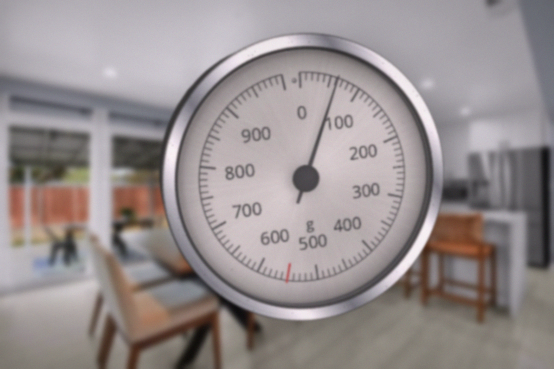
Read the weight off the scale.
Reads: 60 g
